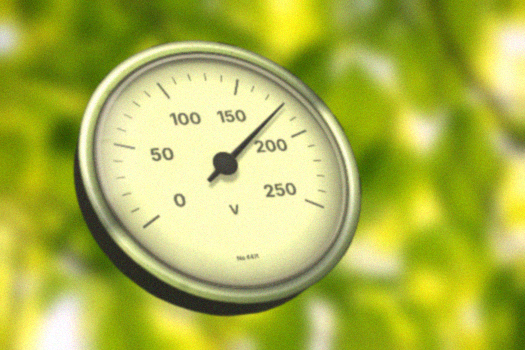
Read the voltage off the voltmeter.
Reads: 180 V
